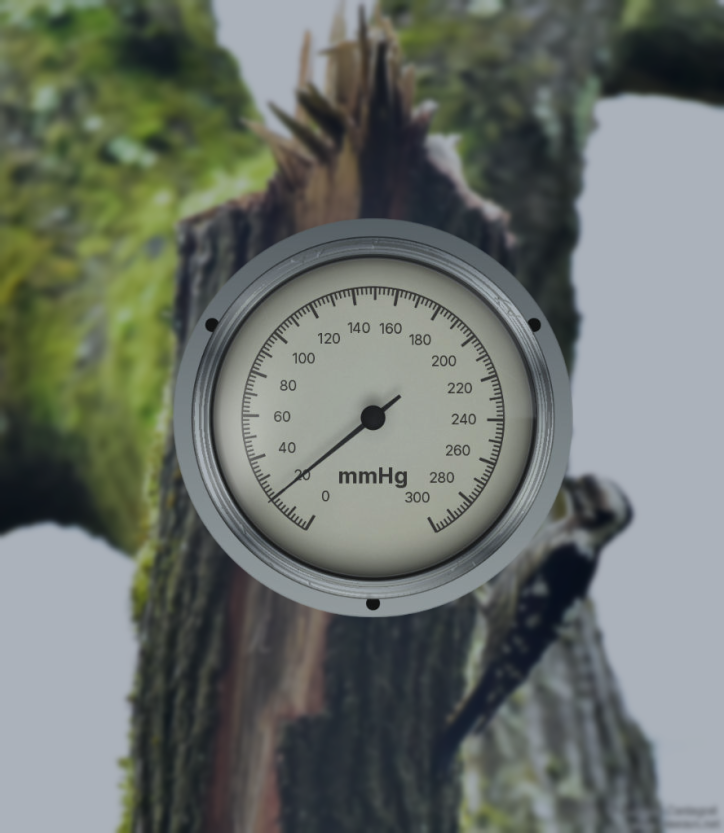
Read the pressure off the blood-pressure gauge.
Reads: 20 mmHg
